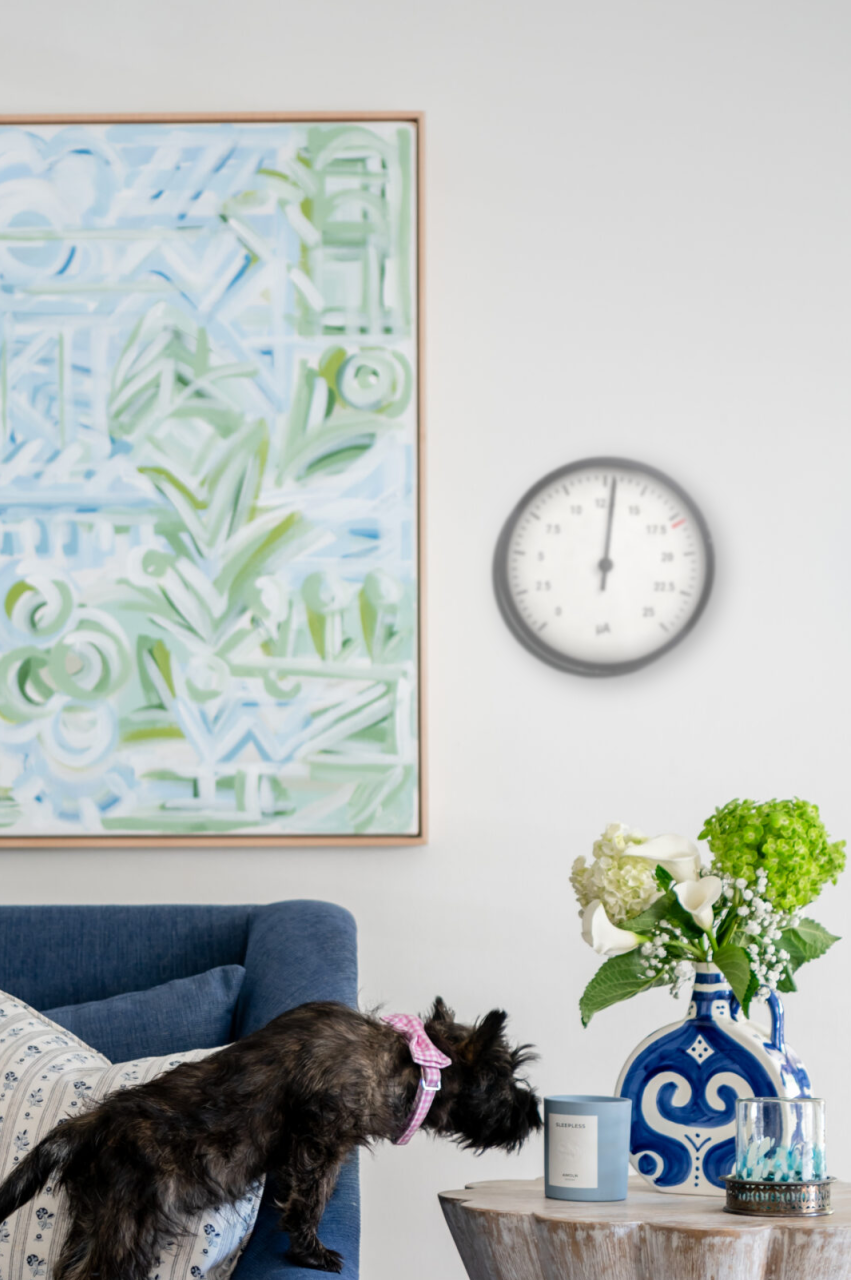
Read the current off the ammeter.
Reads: 13 µA
